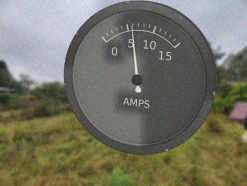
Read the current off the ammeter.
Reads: 6 A
